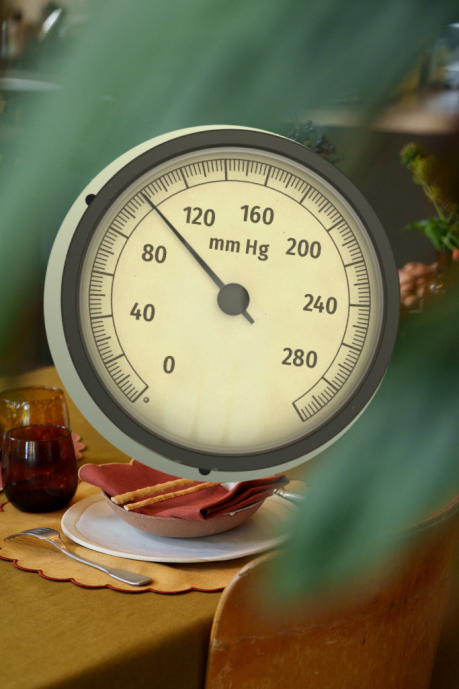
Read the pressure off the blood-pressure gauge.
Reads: 100 mmHg
